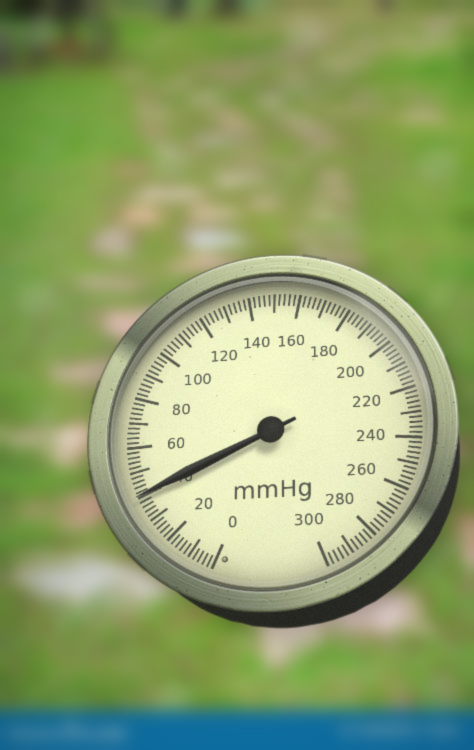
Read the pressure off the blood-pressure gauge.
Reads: 40 mmHg
